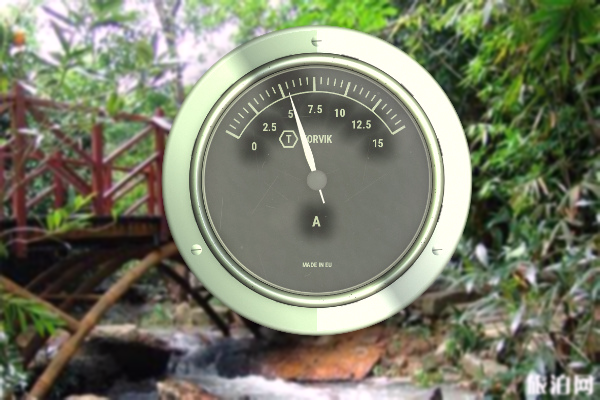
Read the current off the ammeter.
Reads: 5.5 A
